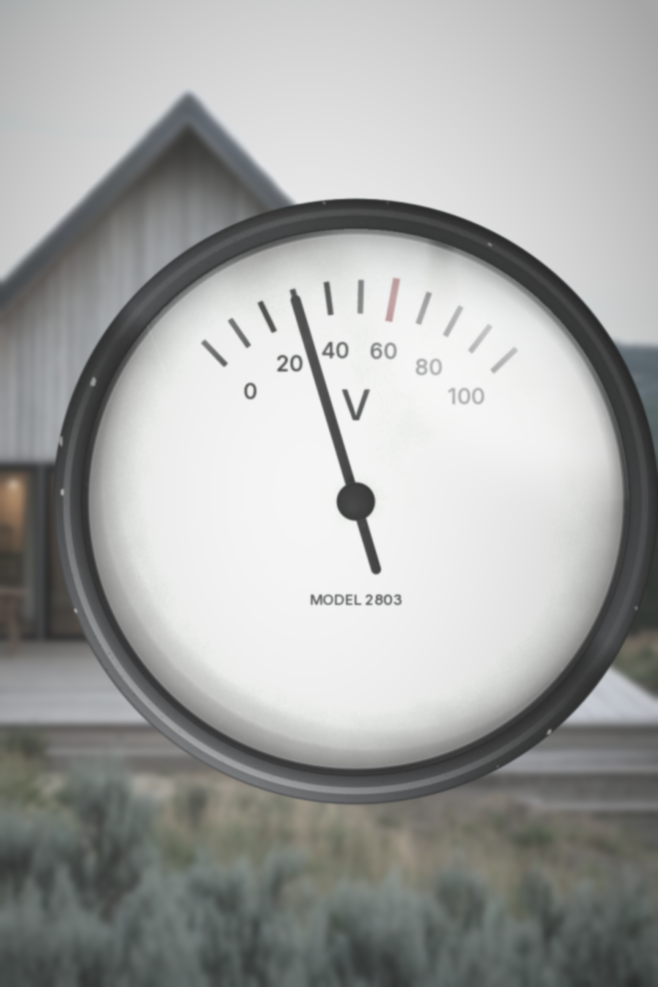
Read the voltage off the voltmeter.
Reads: 30 V
